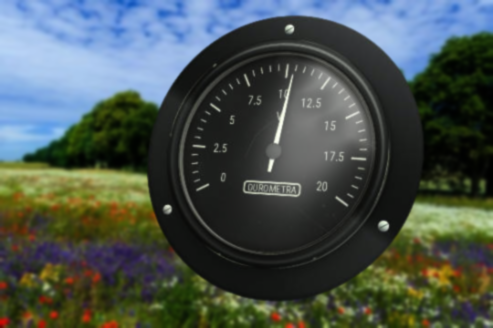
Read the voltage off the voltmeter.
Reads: 10.5 V
